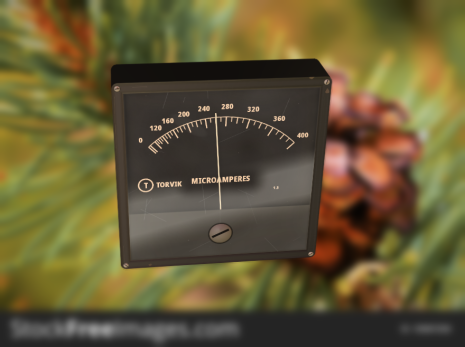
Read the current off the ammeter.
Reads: 260 µA
